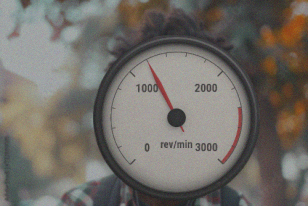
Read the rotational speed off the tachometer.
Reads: 1200 rpm
